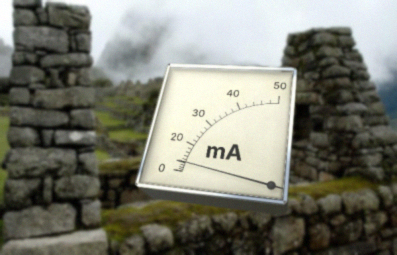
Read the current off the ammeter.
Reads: 10 mA
